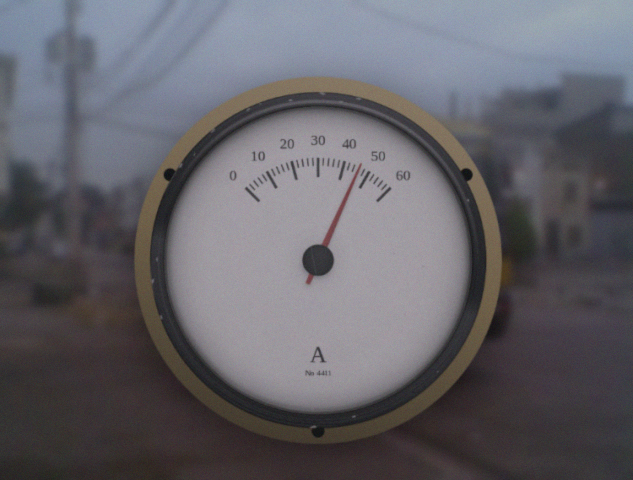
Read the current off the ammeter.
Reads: 46 A
